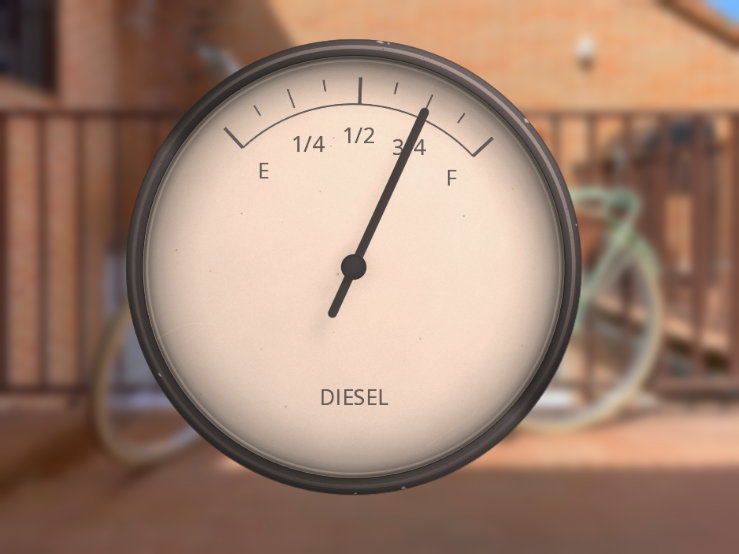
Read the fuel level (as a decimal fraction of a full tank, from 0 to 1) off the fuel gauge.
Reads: 0.75
